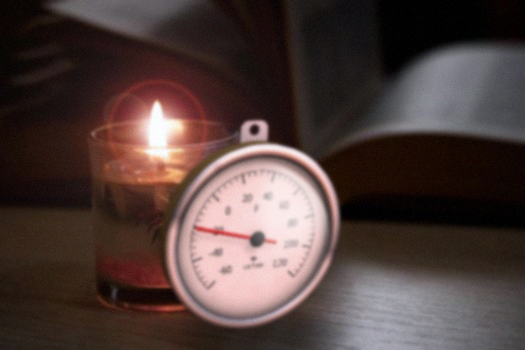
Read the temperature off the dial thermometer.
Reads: -20 °F
